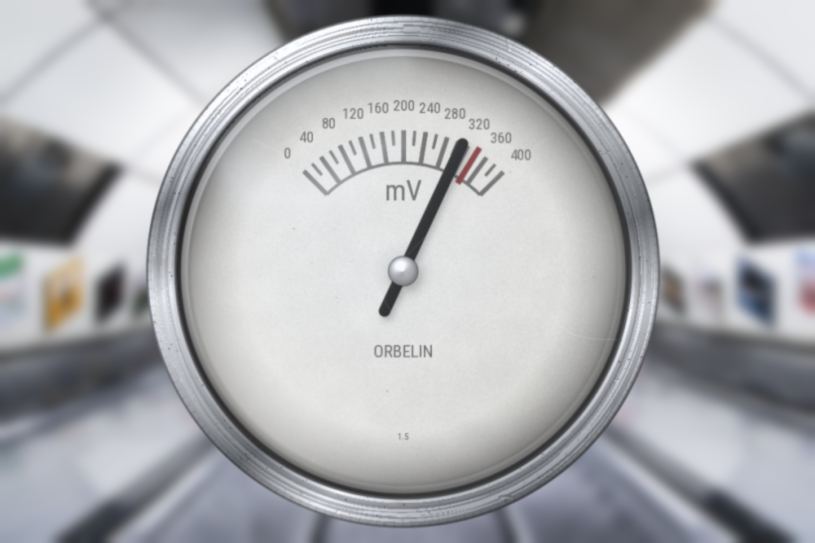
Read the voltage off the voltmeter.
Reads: 310 mV
